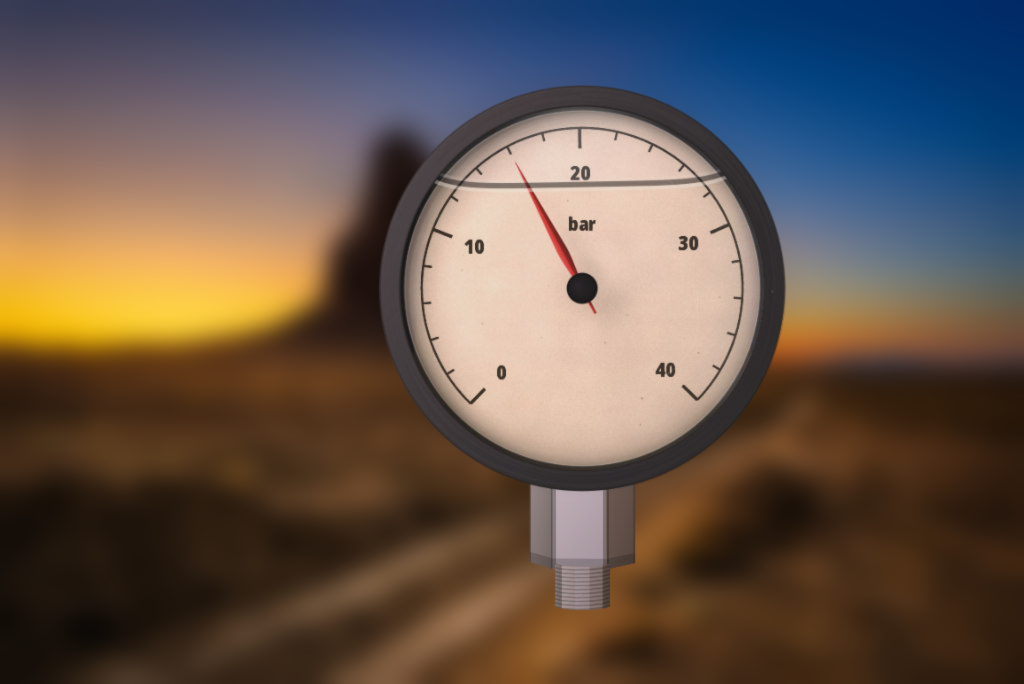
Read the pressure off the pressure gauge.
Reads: 16 bar
